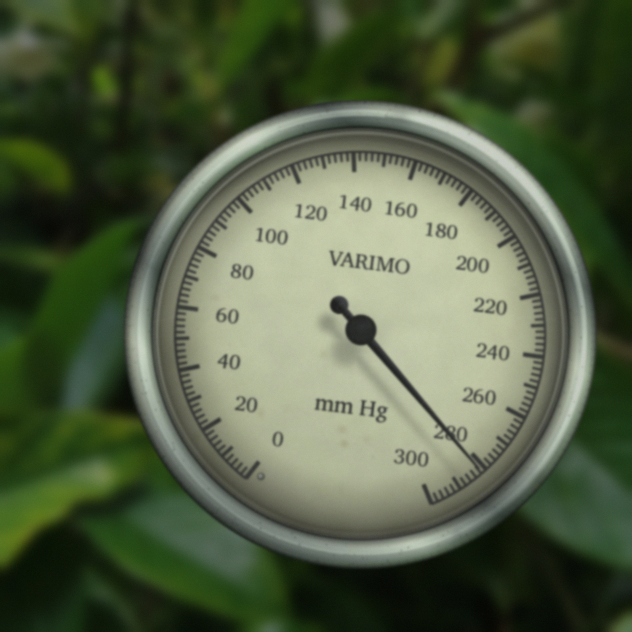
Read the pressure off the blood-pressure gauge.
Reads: 282 mmHg
